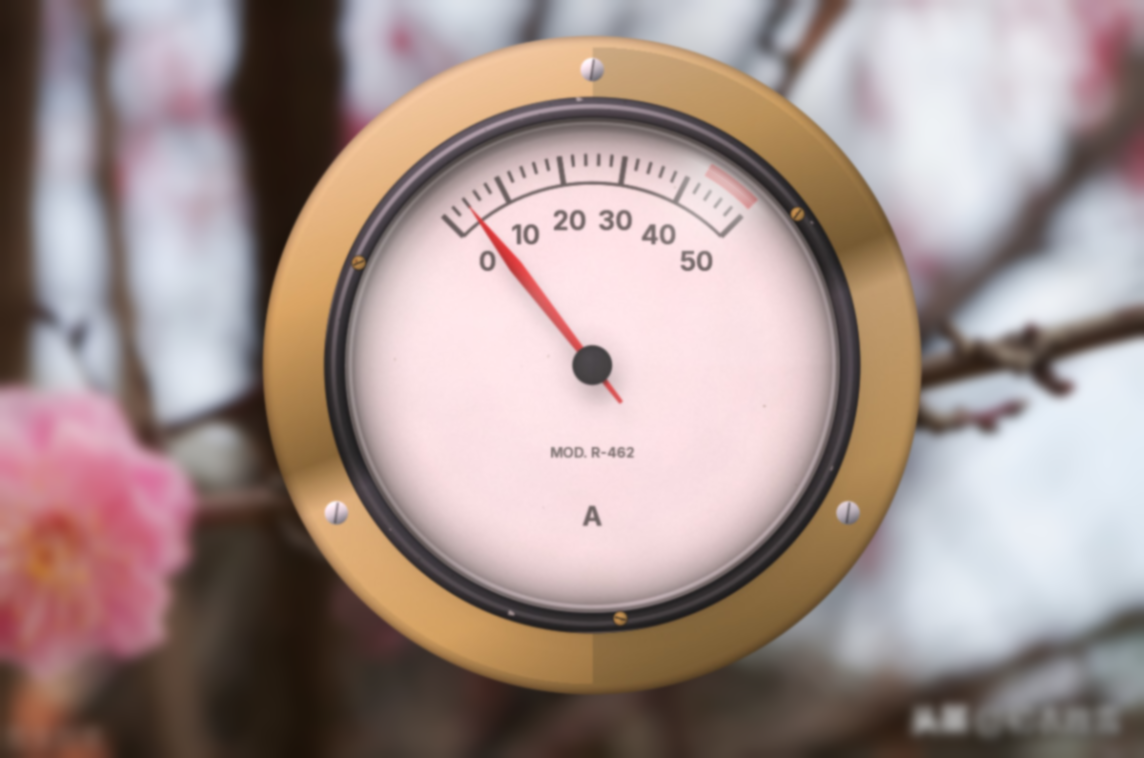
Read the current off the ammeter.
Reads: 4 A
